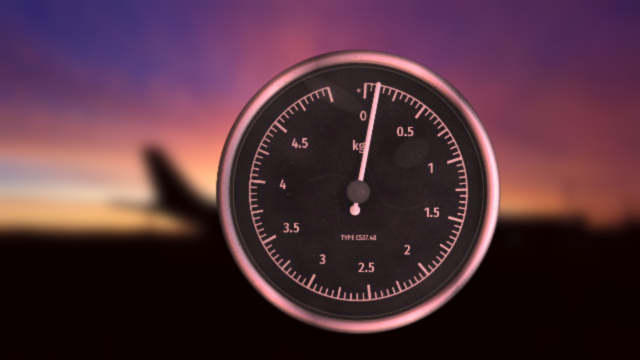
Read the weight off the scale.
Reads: 0.1 kg
